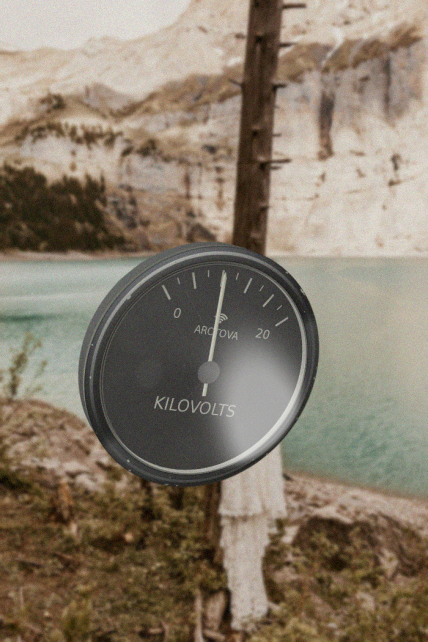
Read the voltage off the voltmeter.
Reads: 8 kV
